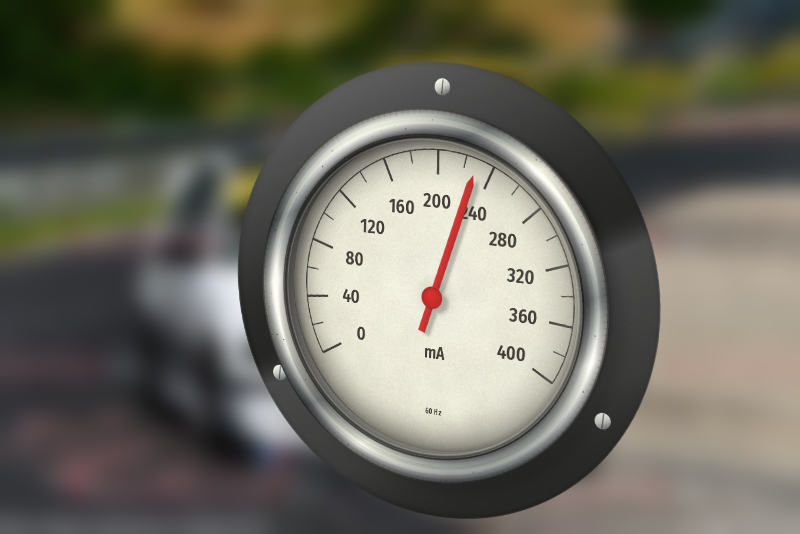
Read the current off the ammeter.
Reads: 230 mA
